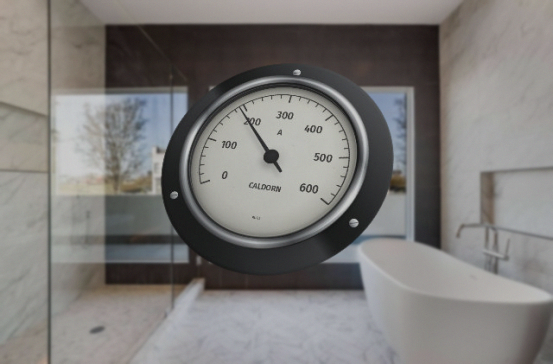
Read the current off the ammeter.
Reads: 190 A
